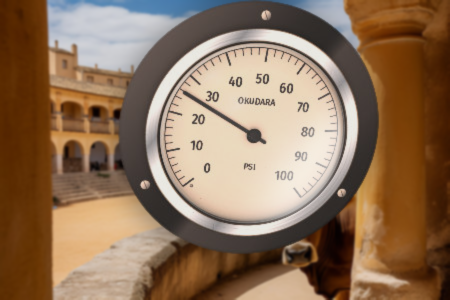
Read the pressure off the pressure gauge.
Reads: 26 psi
